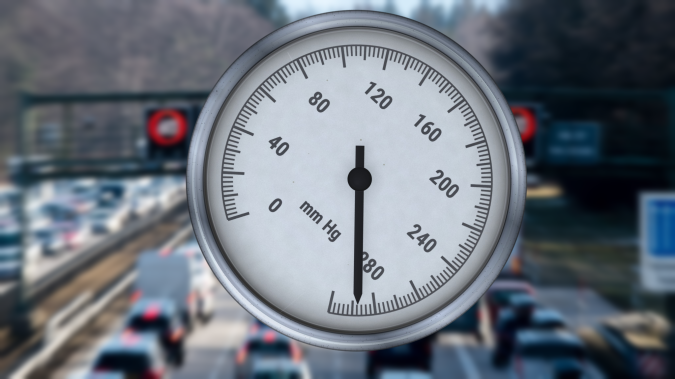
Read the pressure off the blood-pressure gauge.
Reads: 288 mmHg
